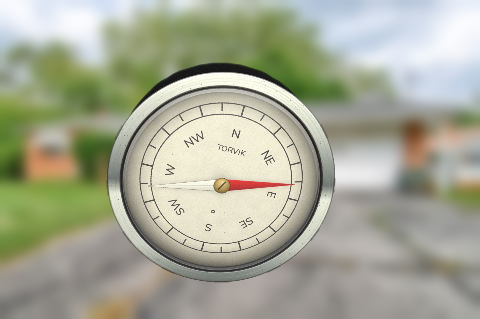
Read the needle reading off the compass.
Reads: 75 °
